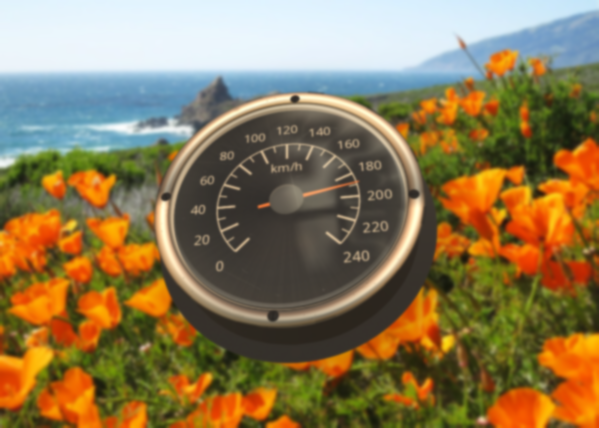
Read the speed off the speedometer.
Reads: 190 km/h
